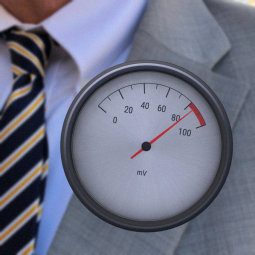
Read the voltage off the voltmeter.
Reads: 85 mV
